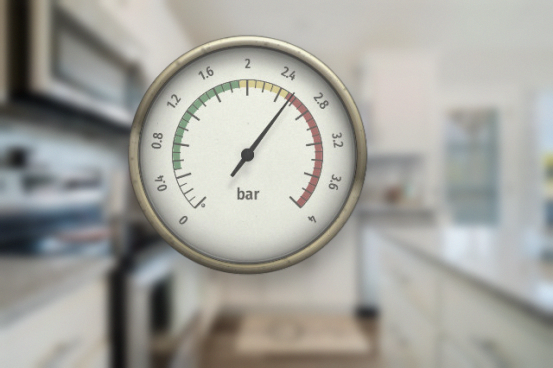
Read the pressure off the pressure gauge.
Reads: 2.55 bar
